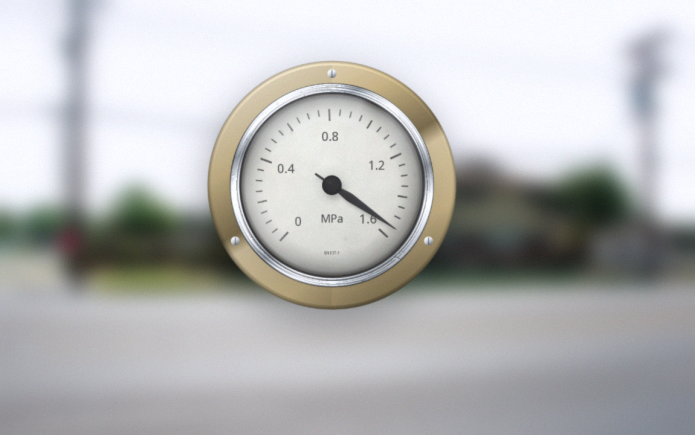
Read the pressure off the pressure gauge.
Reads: 1.55 MPa
